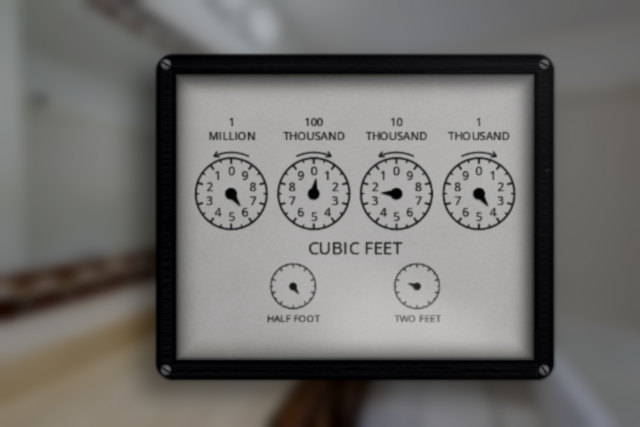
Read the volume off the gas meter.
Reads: 602400 ft³
